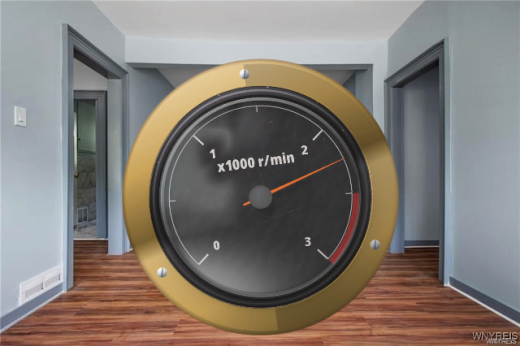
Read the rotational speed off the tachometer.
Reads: 2250 rpm
